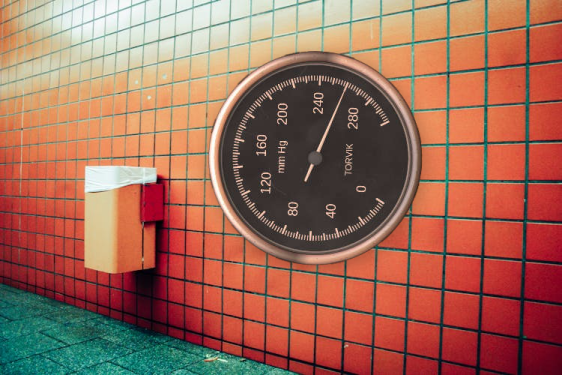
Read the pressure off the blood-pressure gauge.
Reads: 260 mmHg
